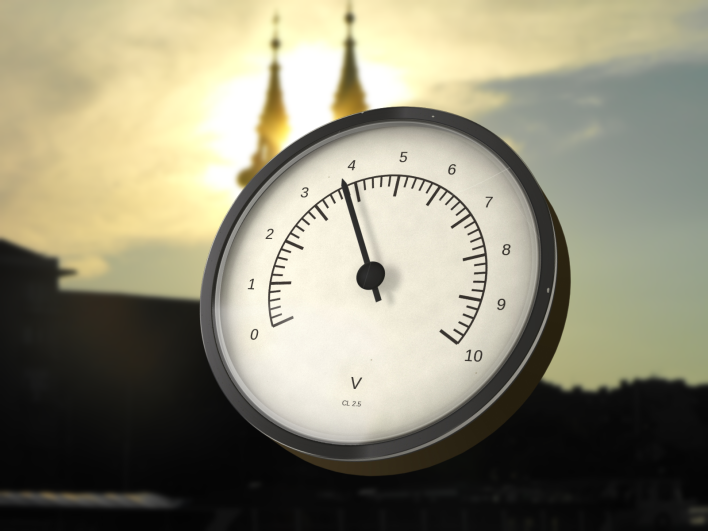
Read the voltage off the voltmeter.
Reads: 3.8 V
